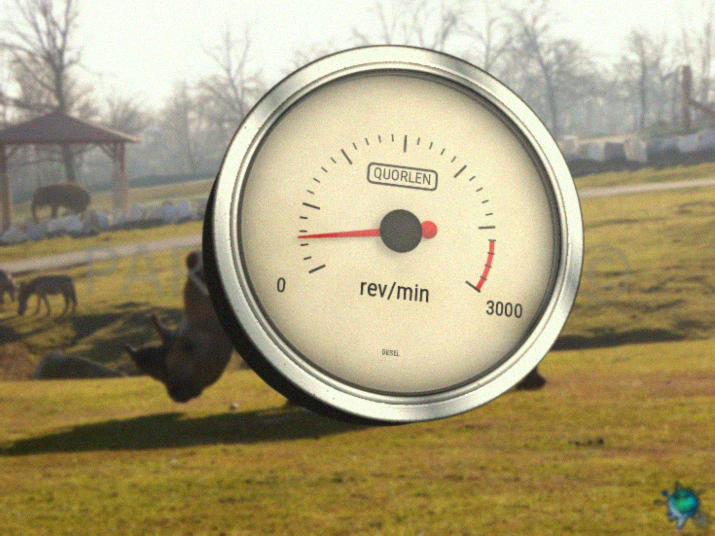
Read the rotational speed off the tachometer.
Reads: 250 rpm
